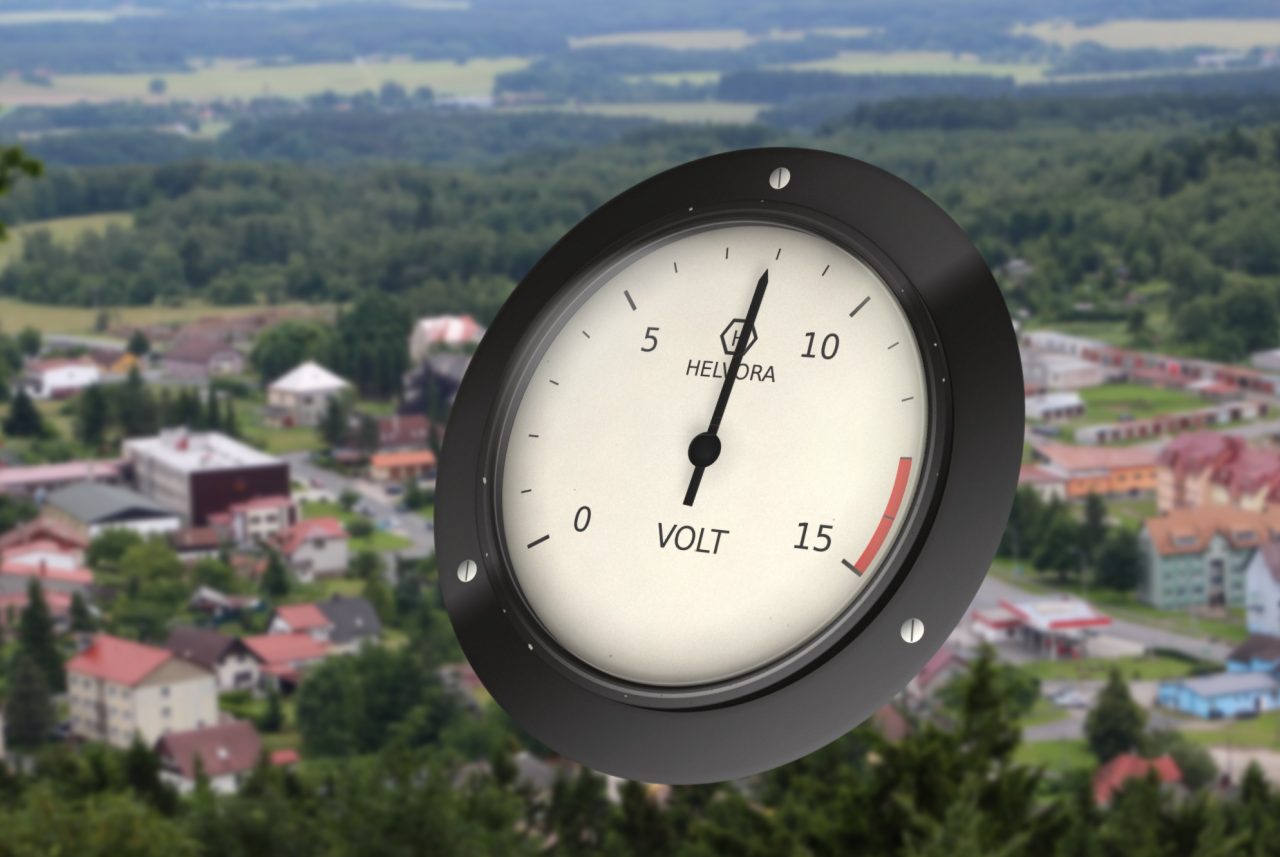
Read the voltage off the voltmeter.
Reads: 8 V
